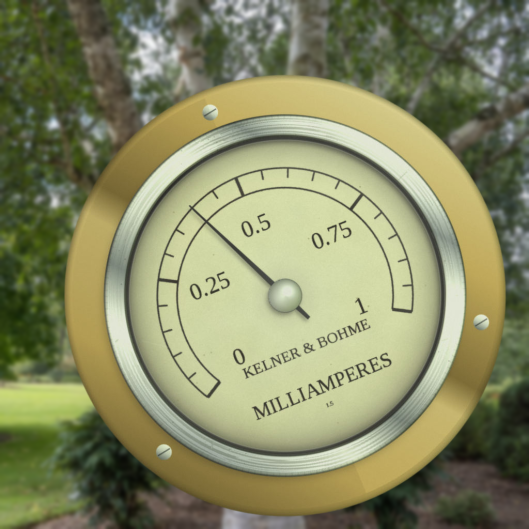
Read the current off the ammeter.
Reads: 0.4 mA
